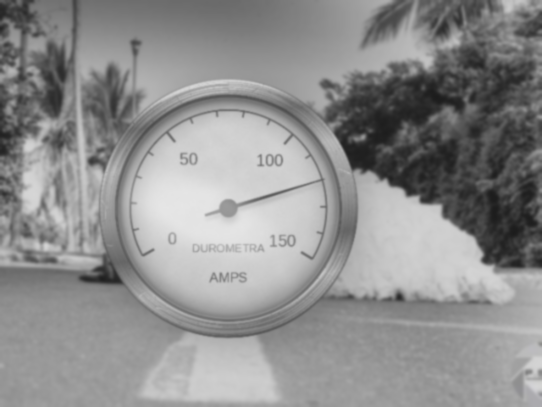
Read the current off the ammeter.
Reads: 120 A
